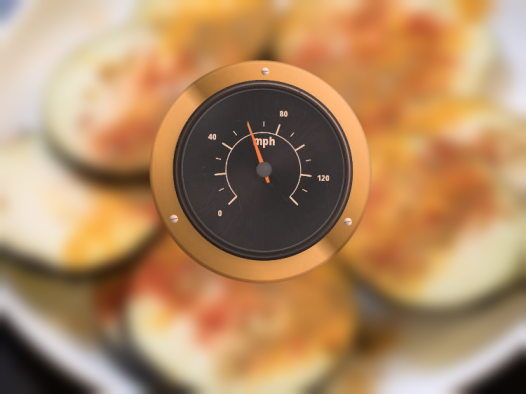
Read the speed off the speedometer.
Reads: 60 mph
